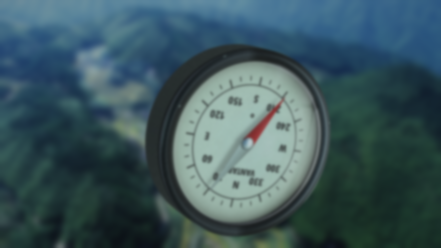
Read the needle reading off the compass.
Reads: 210 °
